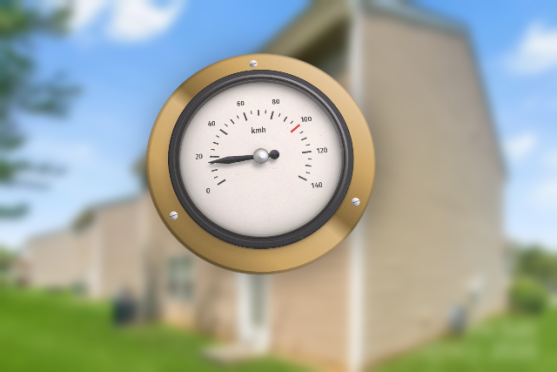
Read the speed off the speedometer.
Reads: 15 km/h
